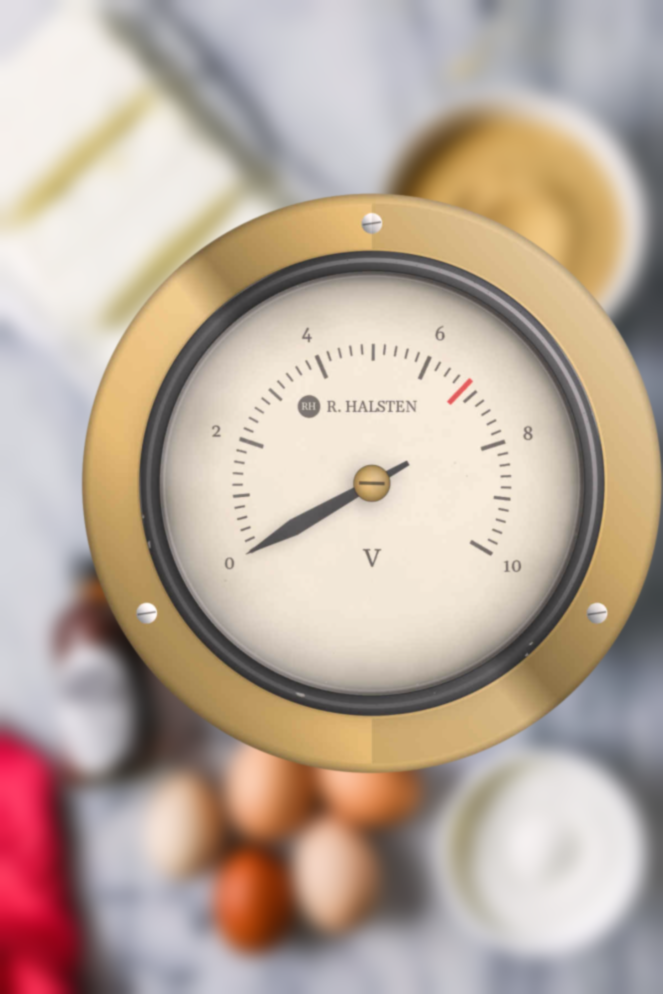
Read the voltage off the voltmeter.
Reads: 0 V
